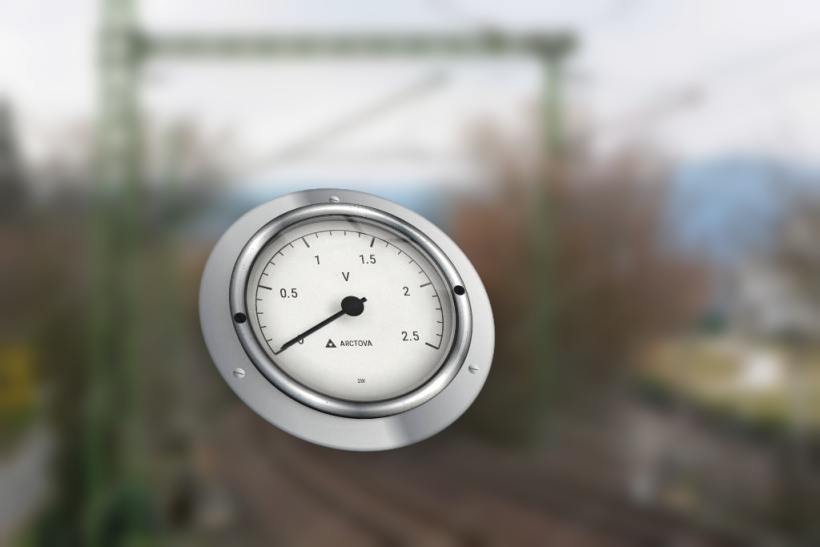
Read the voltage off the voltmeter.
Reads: 0 V
